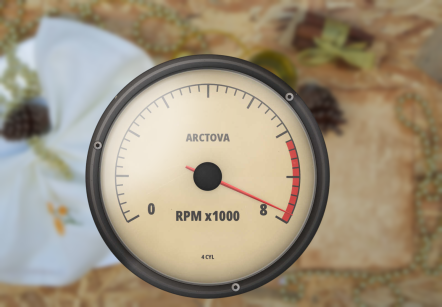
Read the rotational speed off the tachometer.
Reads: 7800 rpm
